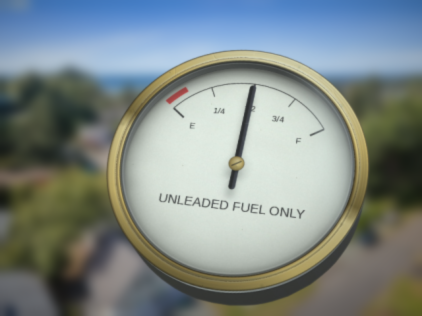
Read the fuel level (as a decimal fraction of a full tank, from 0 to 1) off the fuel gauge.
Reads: 0.5
